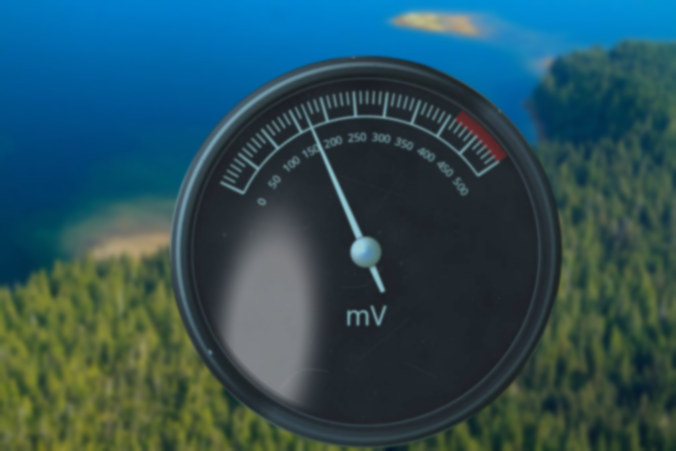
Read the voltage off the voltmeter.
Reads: 170 mV
